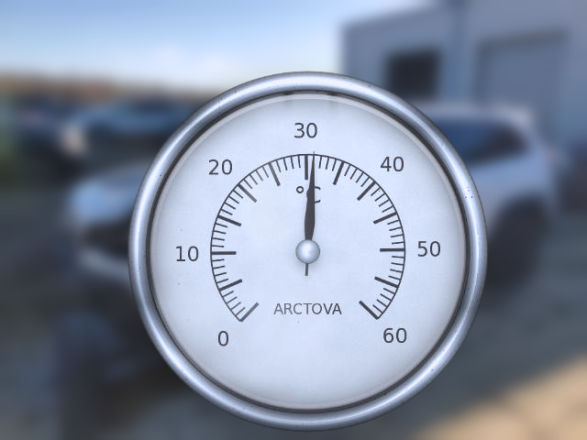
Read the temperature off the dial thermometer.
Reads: 31 °C
